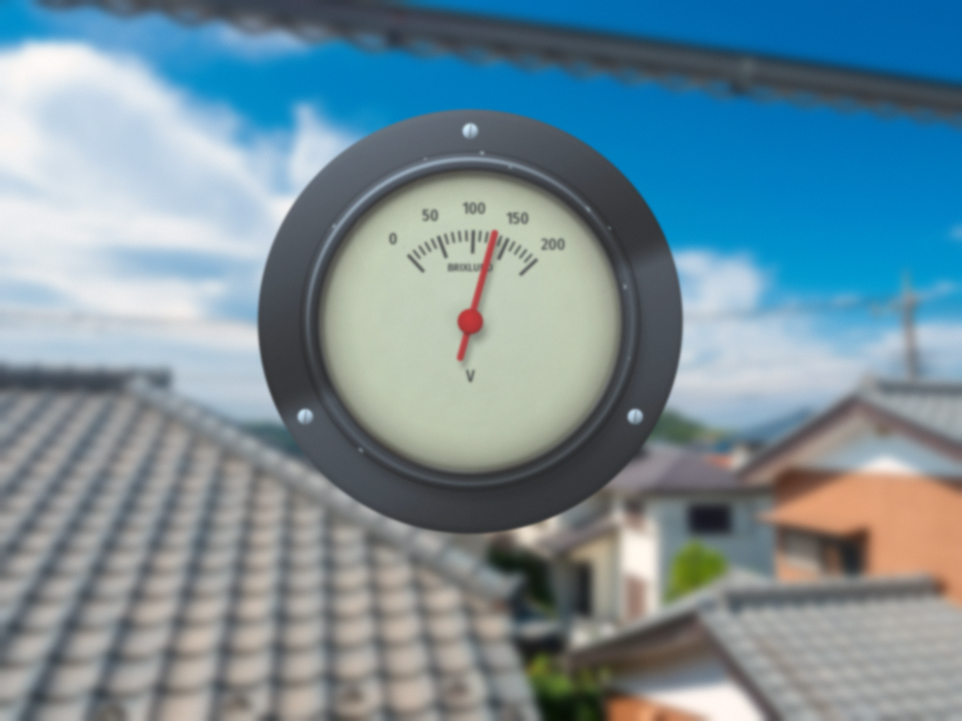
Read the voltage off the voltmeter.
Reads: 130 V
